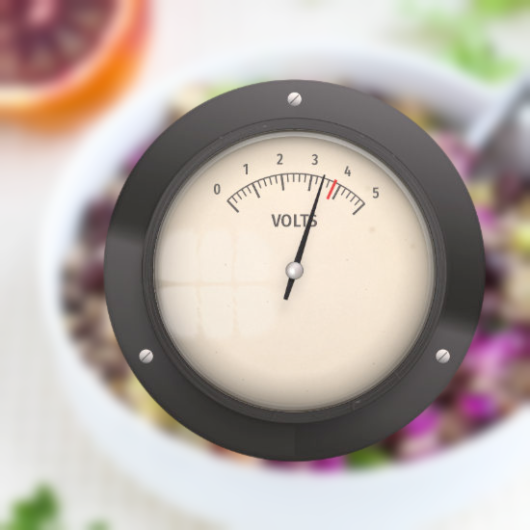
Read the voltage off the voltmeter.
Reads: 3.4 V
